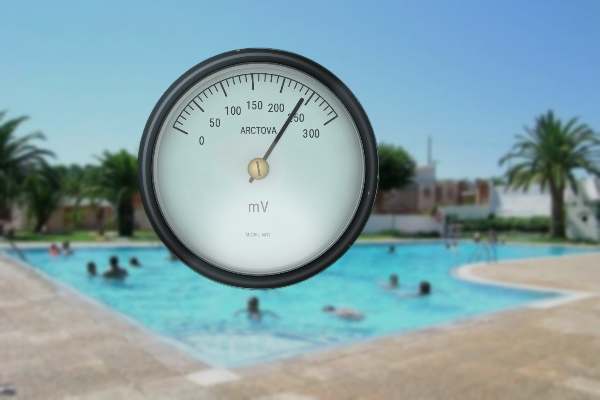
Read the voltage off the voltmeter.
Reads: 240 mV
